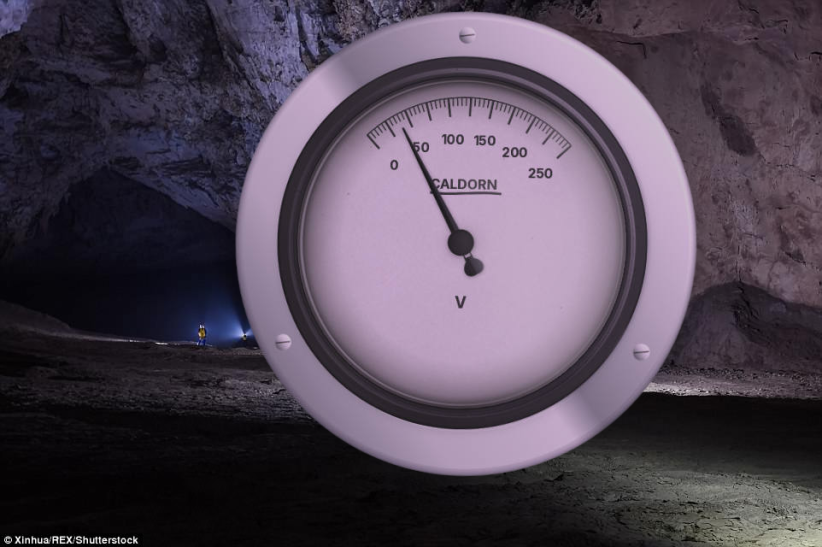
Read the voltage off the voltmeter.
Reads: 40 V
